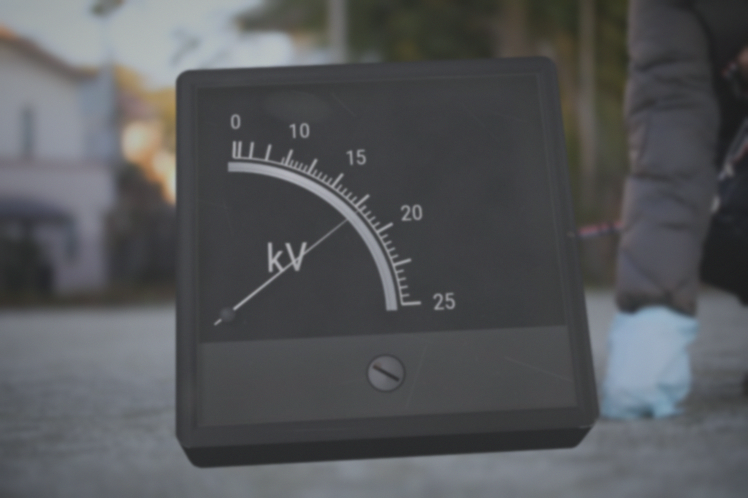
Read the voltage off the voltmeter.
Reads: 18 kV
